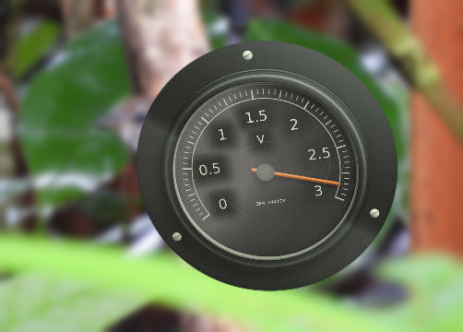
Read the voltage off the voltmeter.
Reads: 2.85 V
